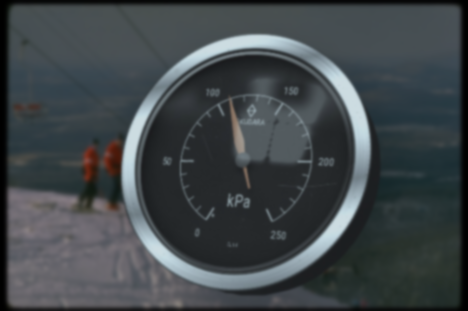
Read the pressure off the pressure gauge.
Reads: 110 kPa
